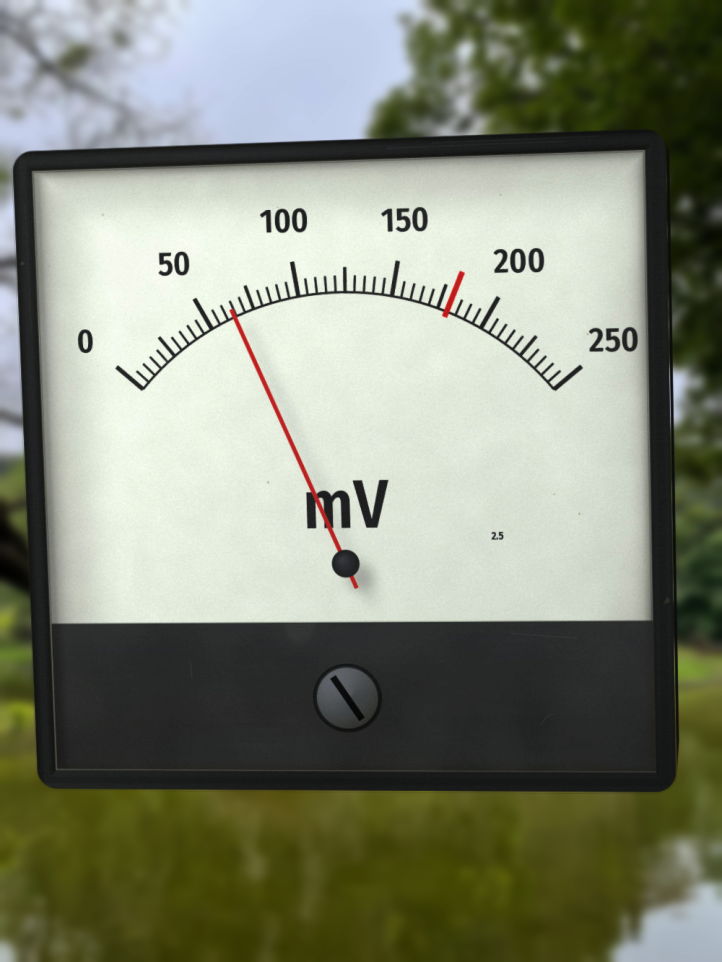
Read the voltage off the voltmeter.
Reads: 65 mV
